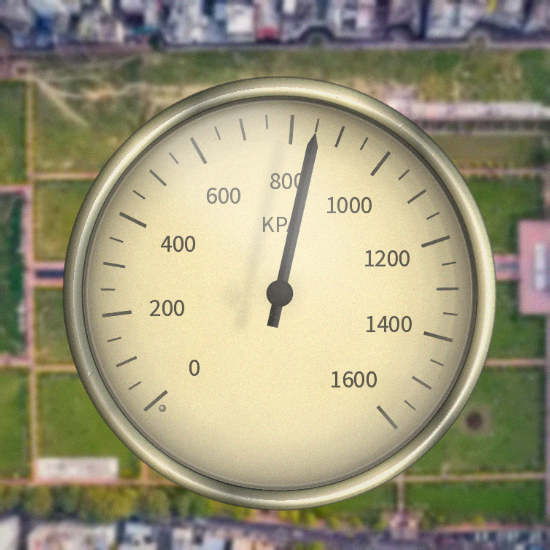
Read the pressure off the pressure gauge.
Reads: 850 kPa
